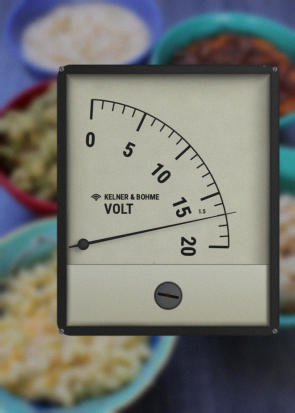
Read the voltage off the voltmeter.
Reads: 17 V
